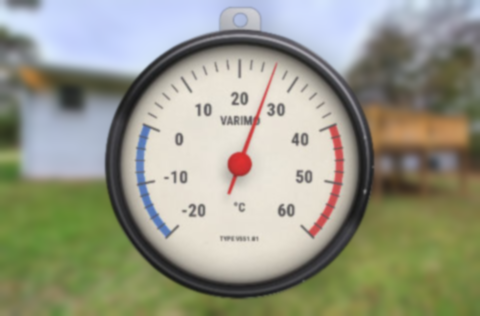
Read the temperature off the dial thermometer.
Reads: 26 °C
